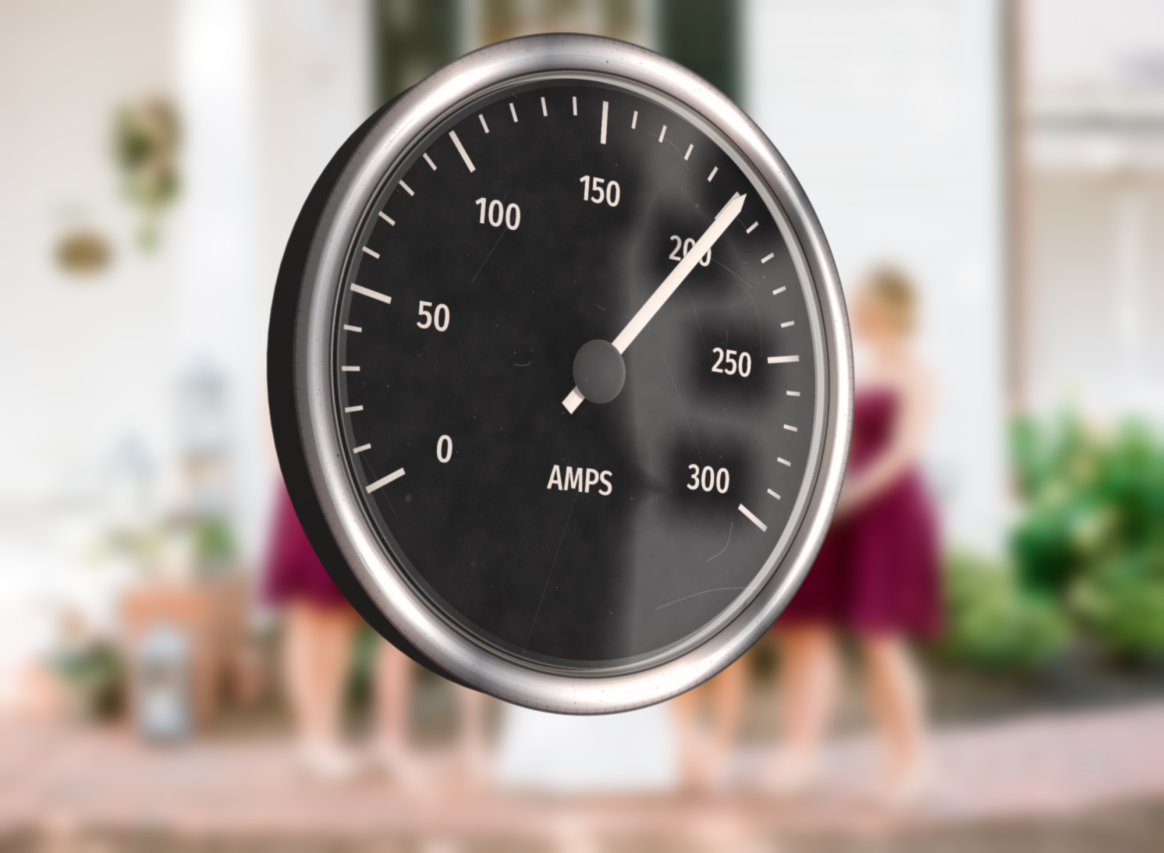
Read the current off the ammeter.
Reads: 200 A
